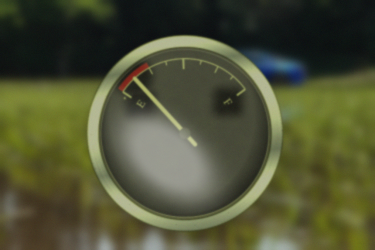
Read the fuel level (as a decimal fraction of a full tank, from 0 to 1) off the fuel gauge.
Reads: 0.125
